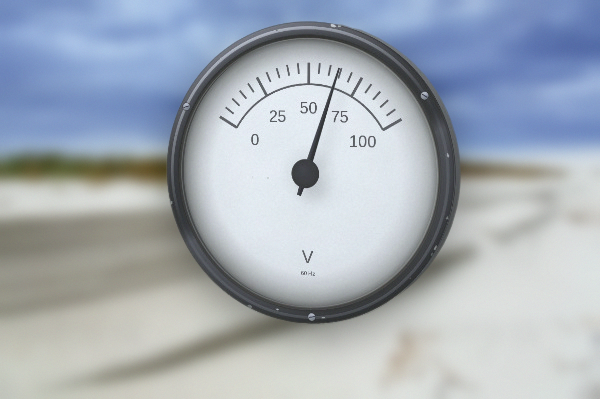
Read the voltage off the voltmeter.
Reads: 65 V
